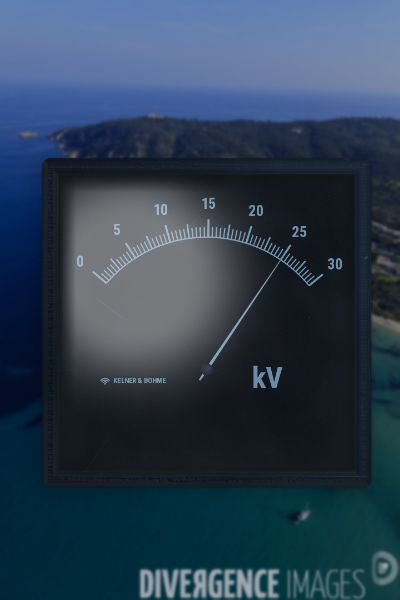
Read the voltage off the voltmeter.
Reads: 25 kV
